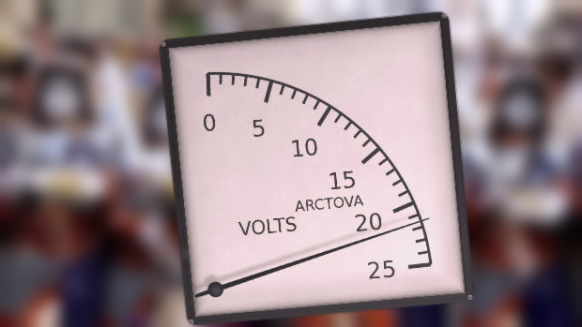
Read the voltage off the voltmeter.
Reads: 21.5 V
